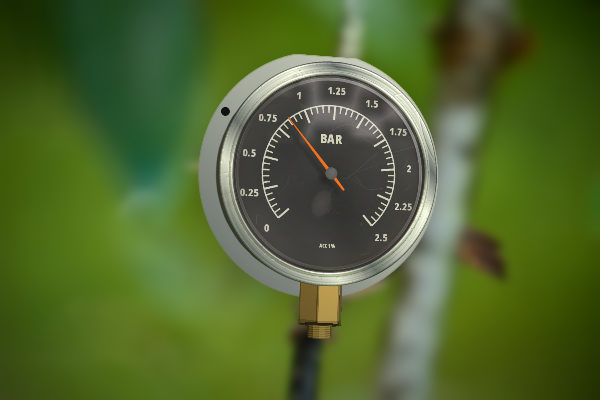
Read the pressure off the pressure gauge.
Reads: 0.85 bar
